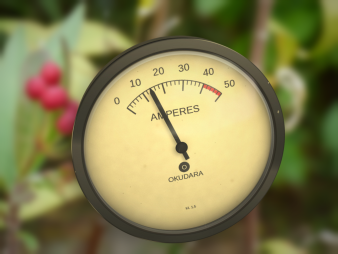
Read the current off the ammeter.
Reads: 14 A
